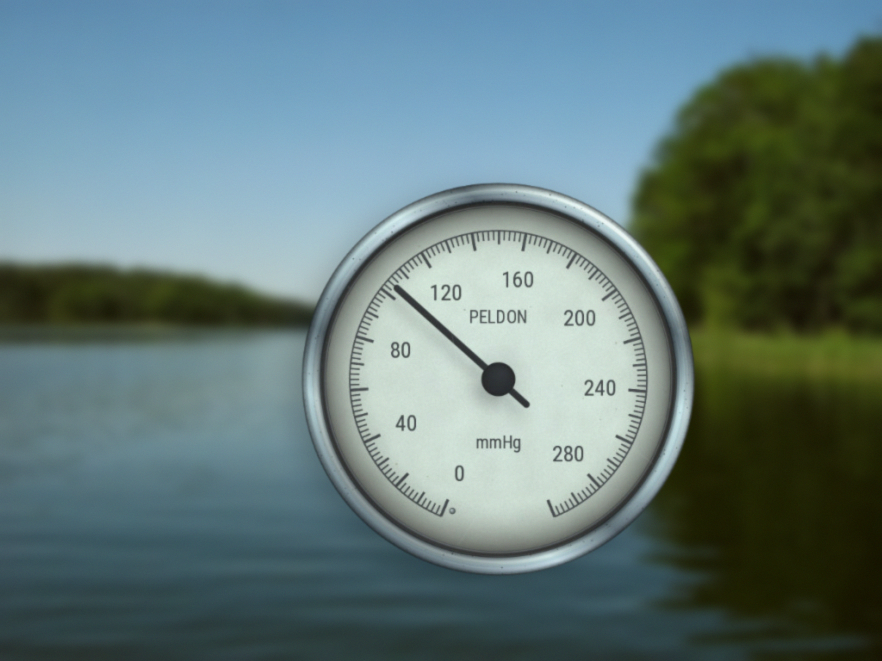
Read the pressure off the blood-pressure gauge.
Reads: 104 mmHg
